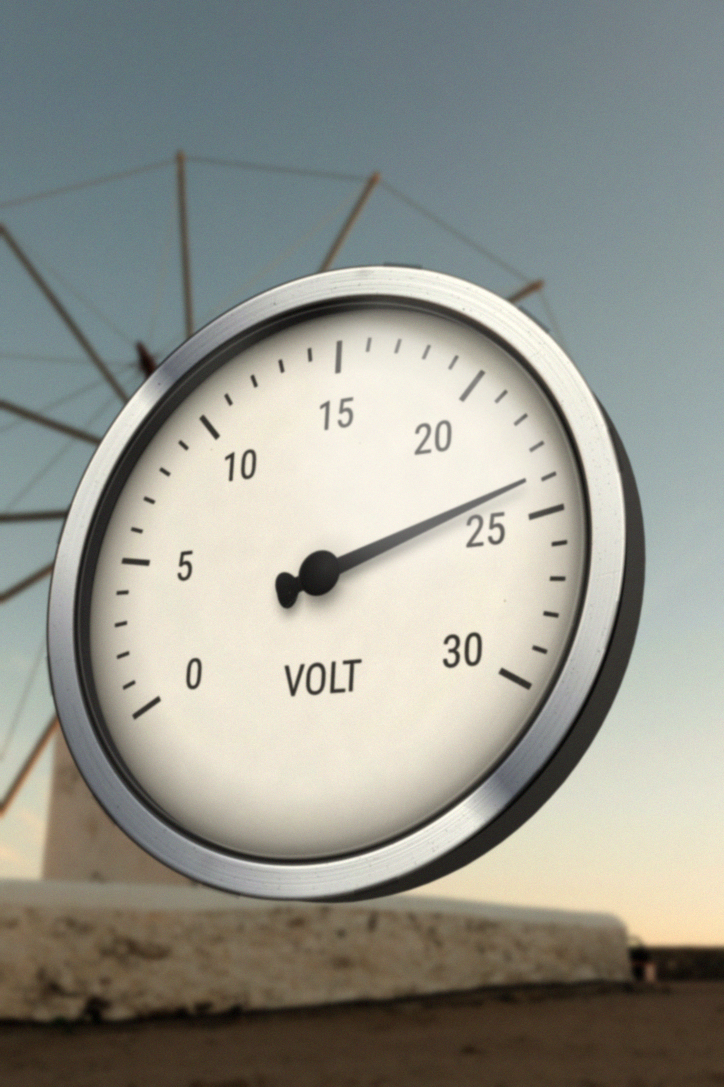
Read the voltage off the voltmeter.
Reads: 24 V
